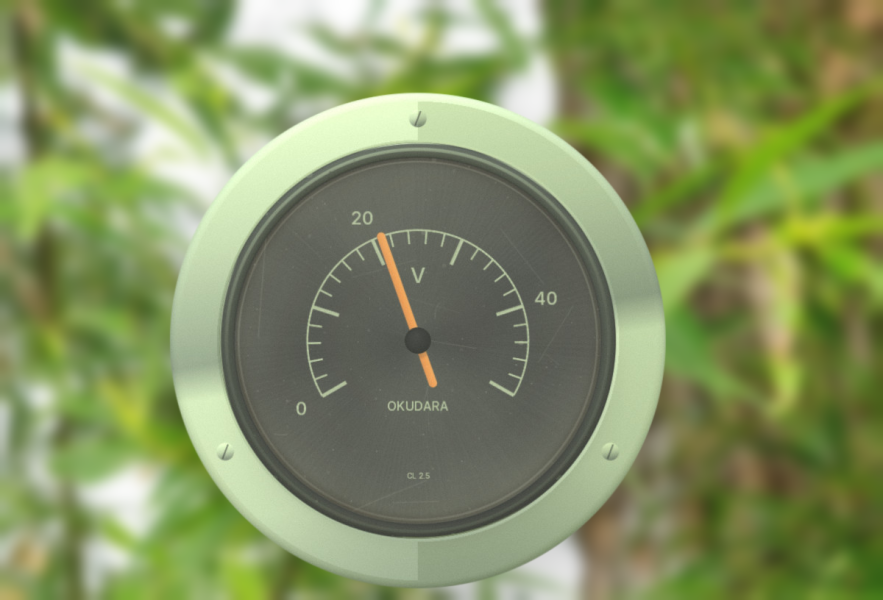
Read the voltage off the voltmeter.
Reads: 21 V
